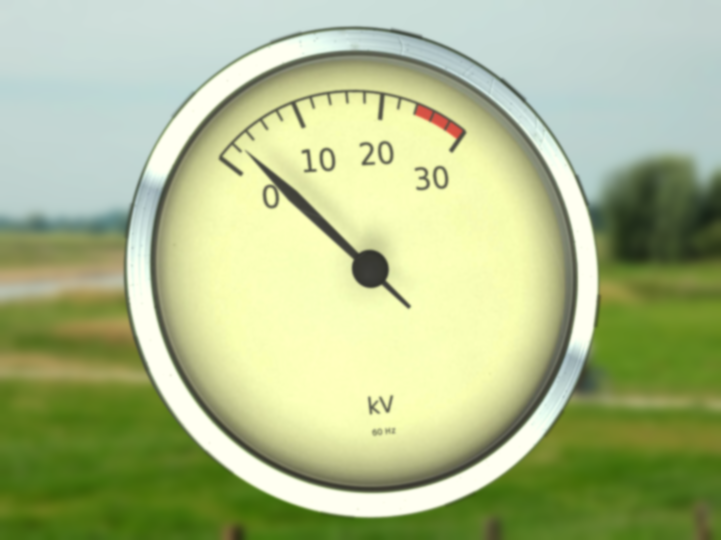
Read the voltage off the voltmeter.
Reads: 2 kV
